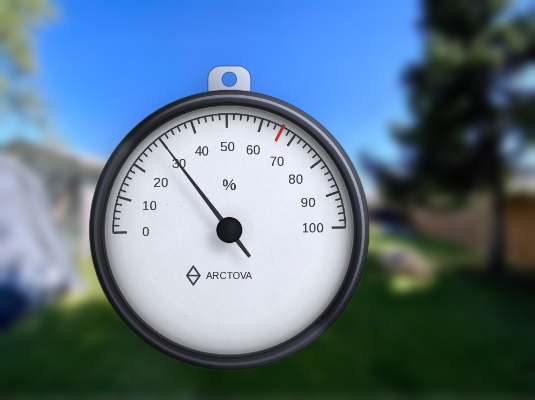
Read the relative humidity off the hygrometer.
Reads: 30 %
